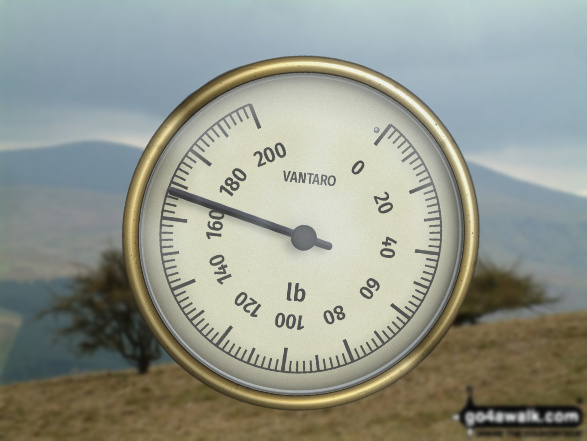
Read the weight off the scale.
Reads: 168 lb
